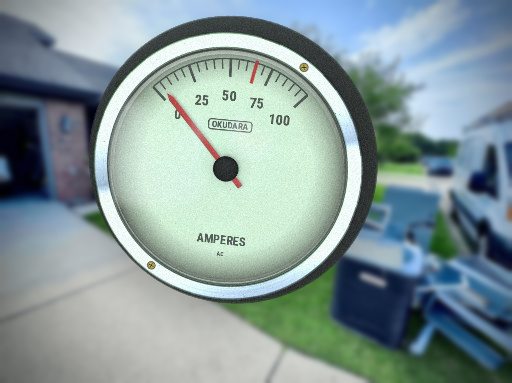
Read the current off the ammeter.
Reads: 5 A
